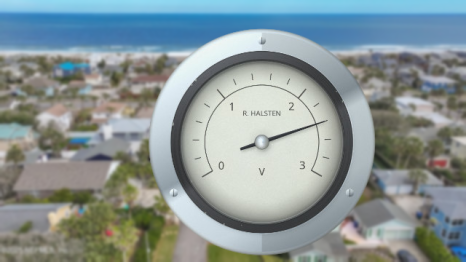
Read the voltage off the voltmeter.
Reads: 2.4 V
